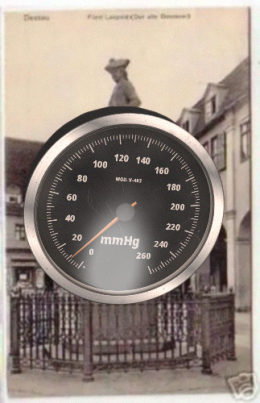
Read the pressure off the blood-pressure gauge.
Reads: 10 mmHg
